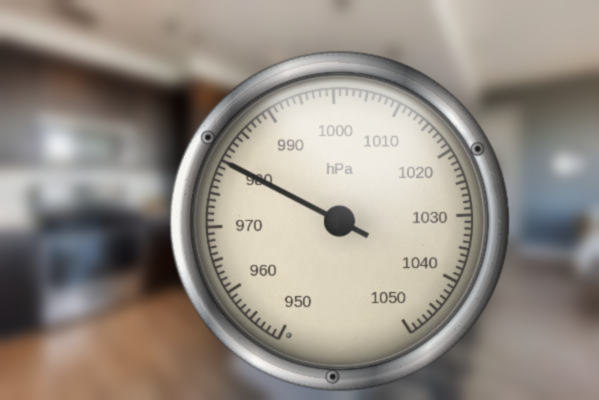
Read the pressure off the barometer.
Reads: 980 hPa
